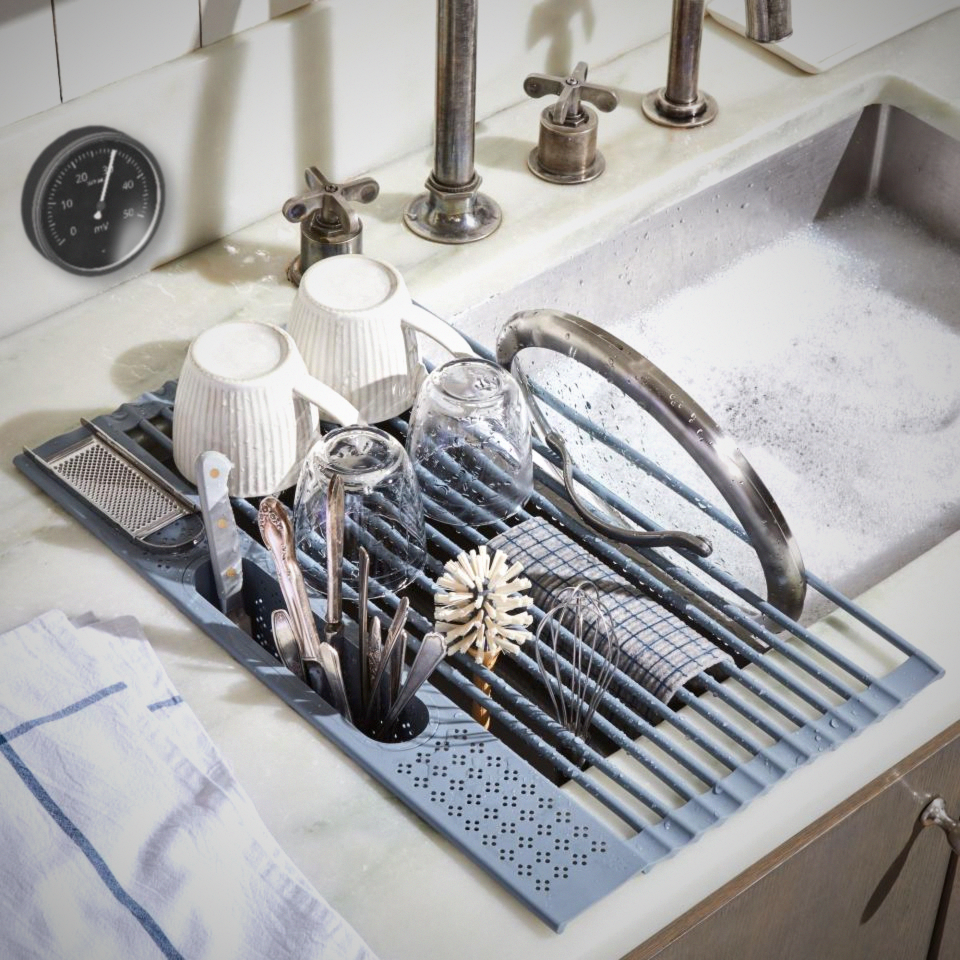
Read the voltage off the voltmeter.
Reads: 30 mV
